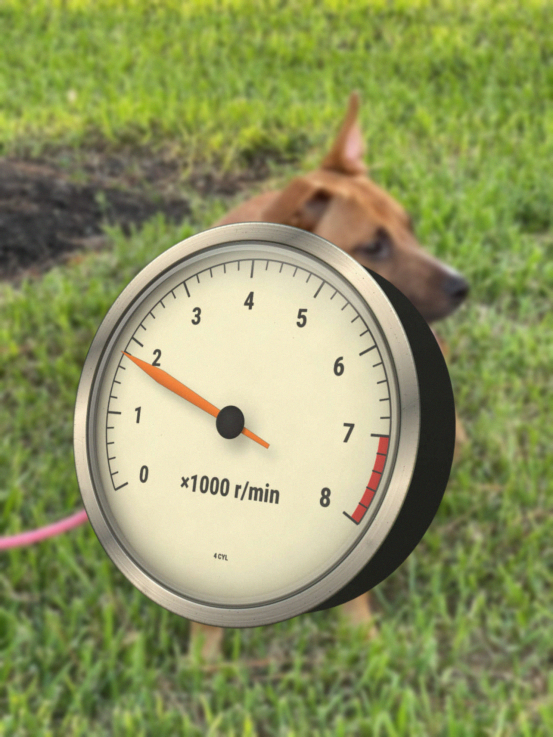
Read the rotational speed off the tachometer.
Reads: 1800 rpm
